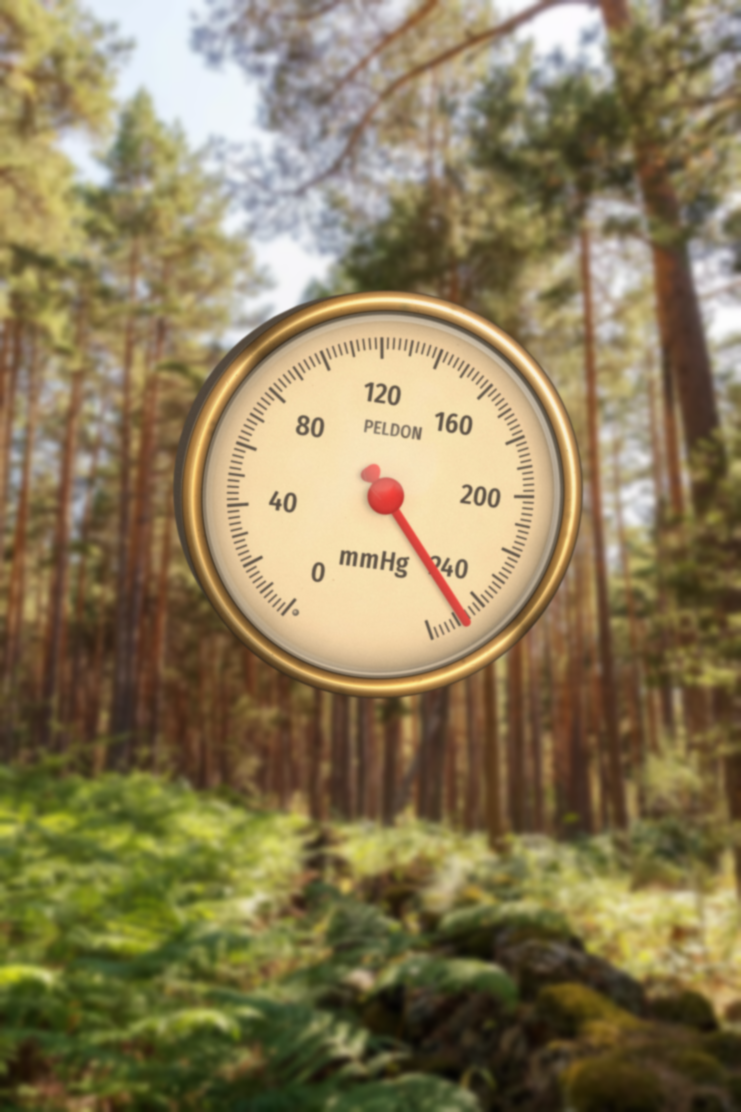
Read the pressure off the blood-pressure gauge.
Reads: 248 mmHg
